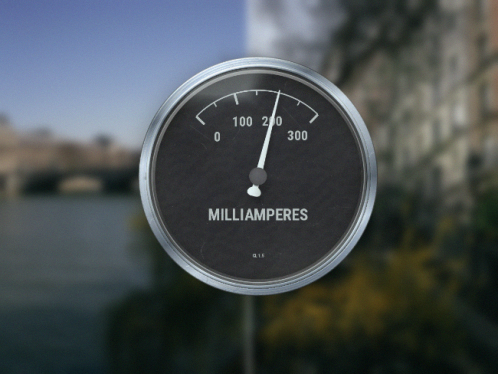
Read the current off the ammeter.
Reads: 200 mA
